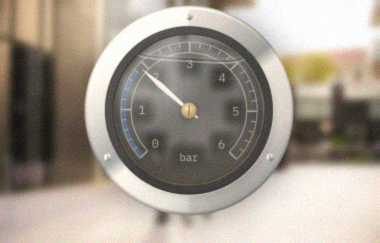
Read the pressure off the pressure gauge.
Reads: 1.9 bar
